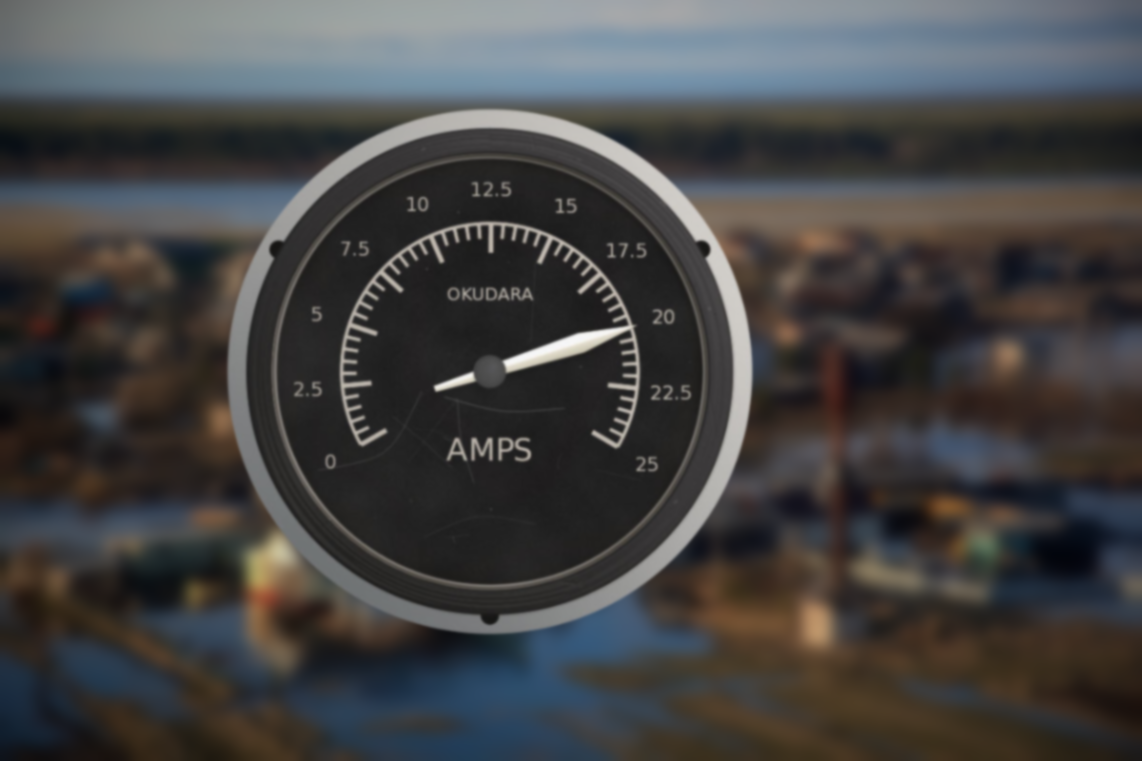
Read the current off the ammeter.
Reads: 20 A
